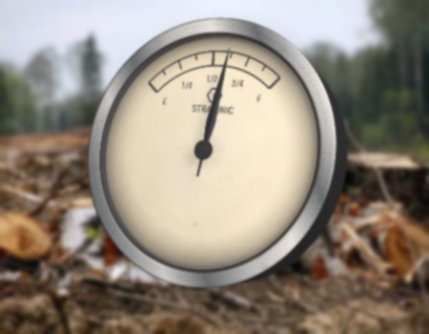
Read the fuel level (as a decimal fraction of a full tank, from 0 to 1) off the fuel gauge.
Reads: 0.625
